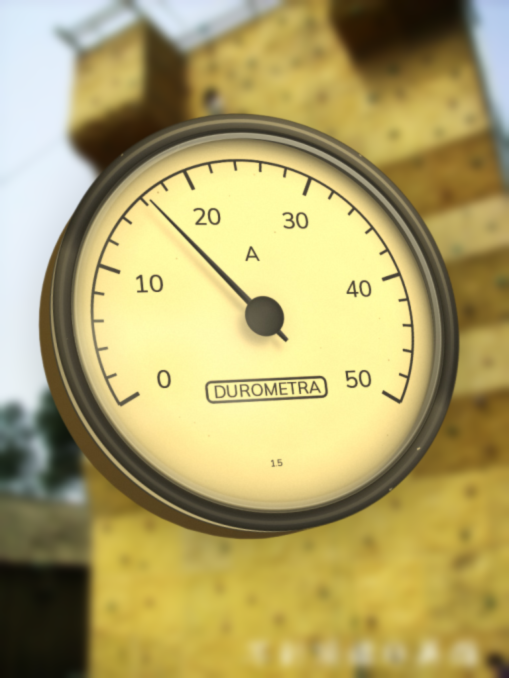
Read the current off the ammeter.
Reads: 16 A
